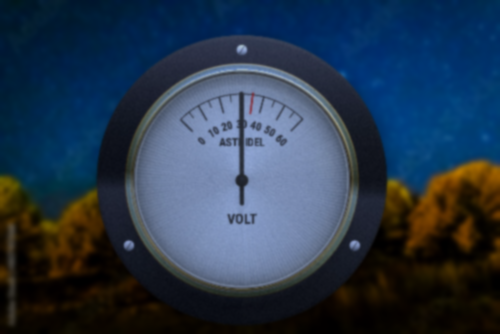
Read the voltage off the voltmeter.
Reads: 30 V
